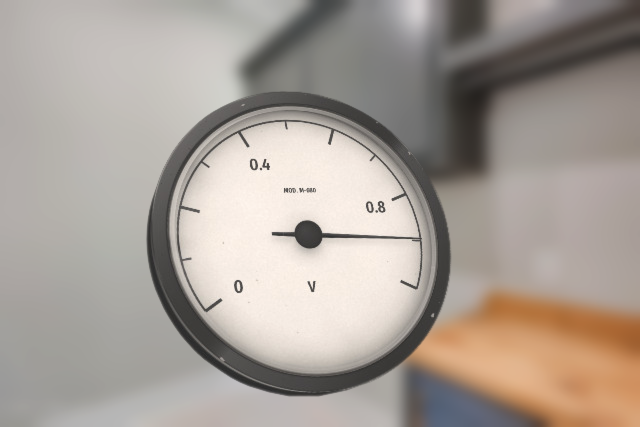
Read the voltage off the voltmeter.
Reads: 0.9 V
